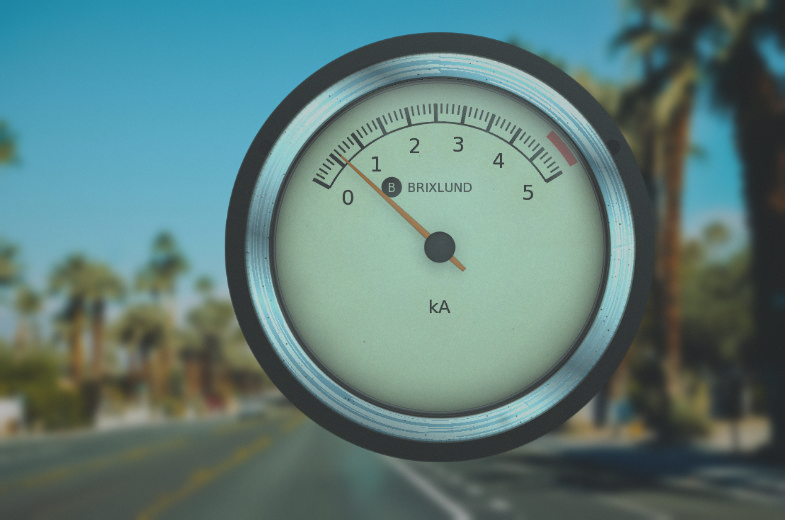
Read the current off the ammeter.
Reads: 0.6 kA
